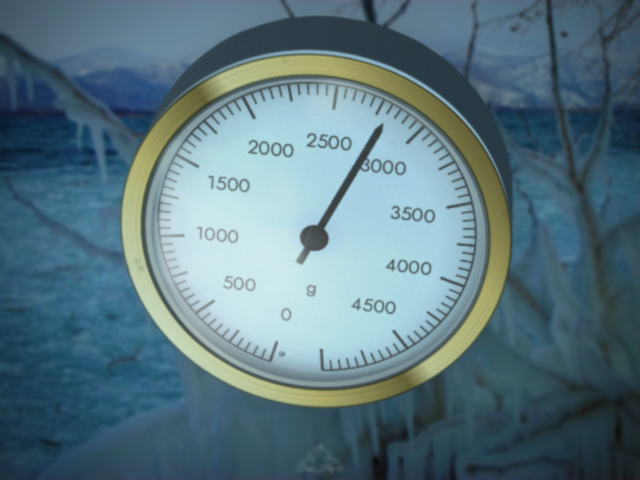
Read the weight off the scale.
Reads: 2800 g
